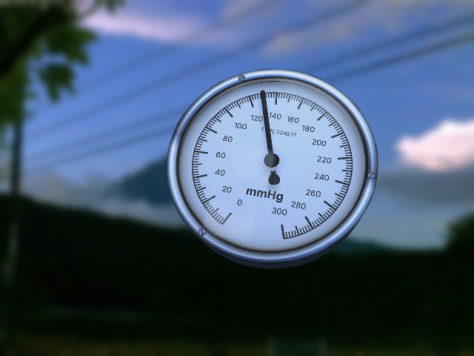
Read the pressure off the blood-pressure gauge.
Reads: 130 mmHg
